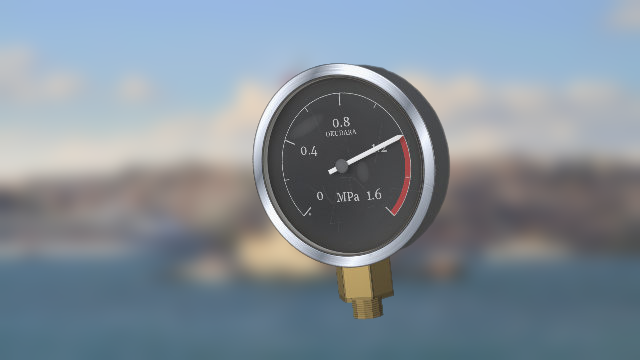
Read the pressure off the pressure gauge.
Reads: 1.2 MPa
